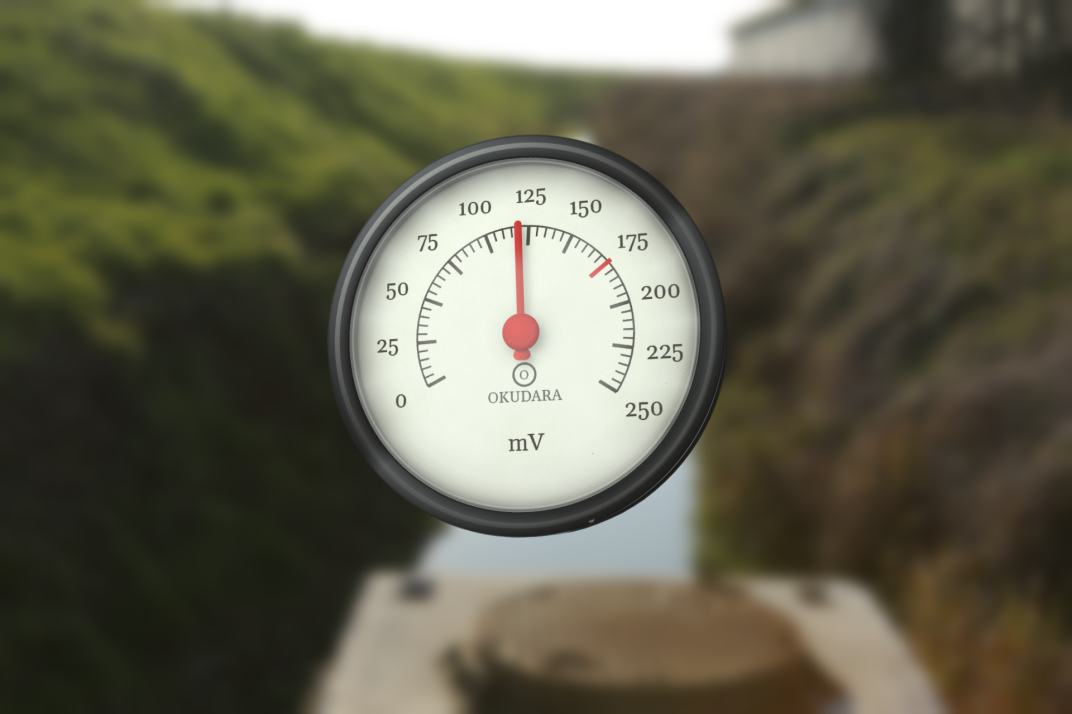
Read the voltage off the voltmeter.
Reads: 120 mV
